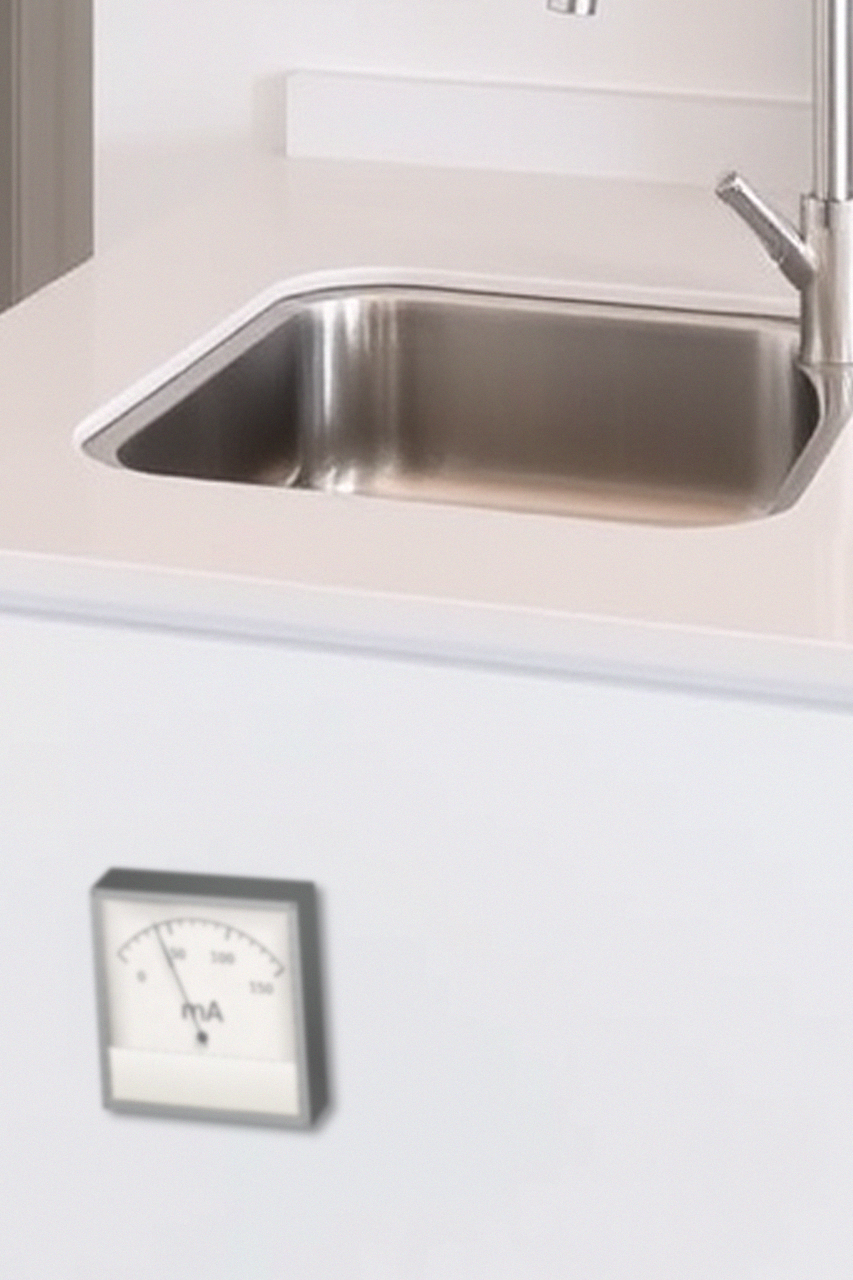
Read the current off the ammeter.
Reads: 40 mA
